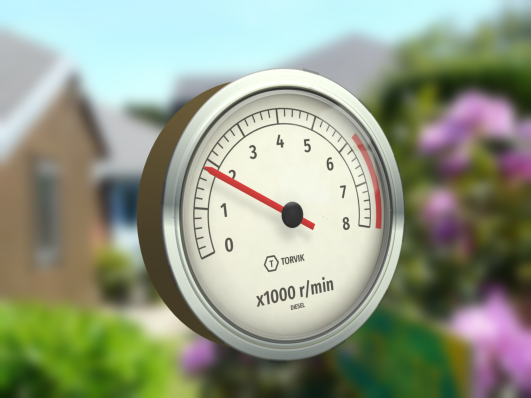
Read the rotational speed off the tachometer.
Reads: 1800 rpm
